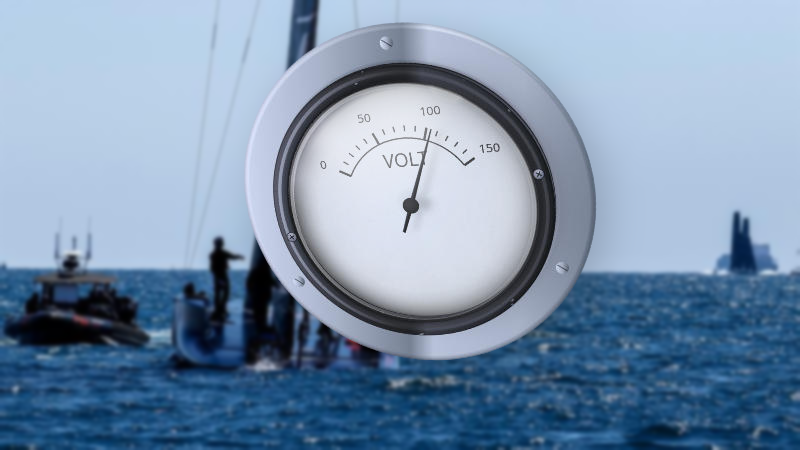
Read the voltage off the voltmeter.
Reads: 105 V
